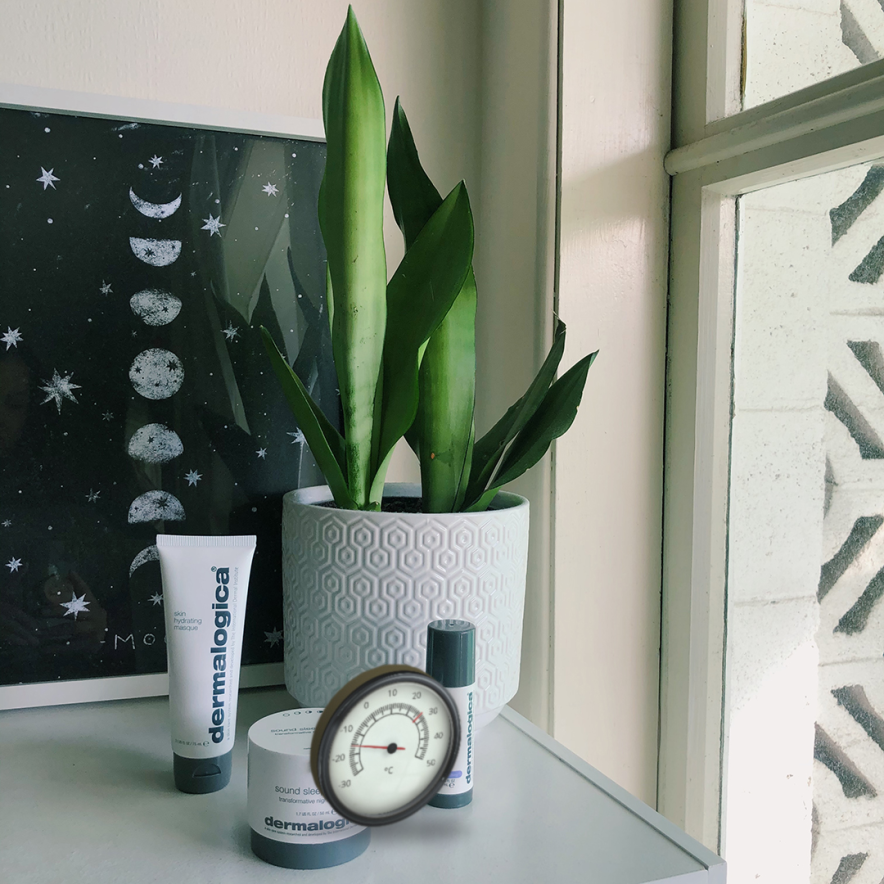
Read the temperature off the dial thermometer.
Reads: -15 °C
